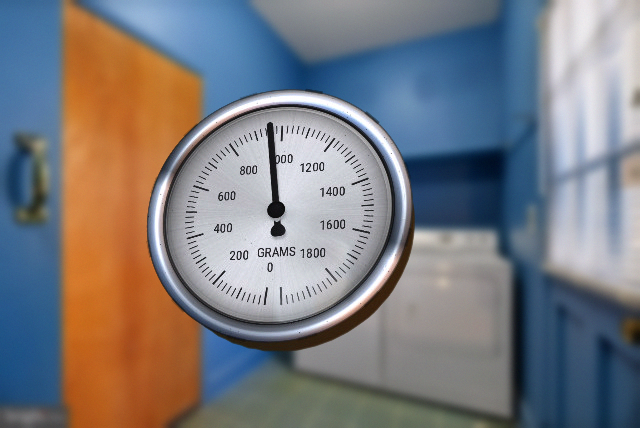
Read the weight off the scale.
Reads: 960 g
